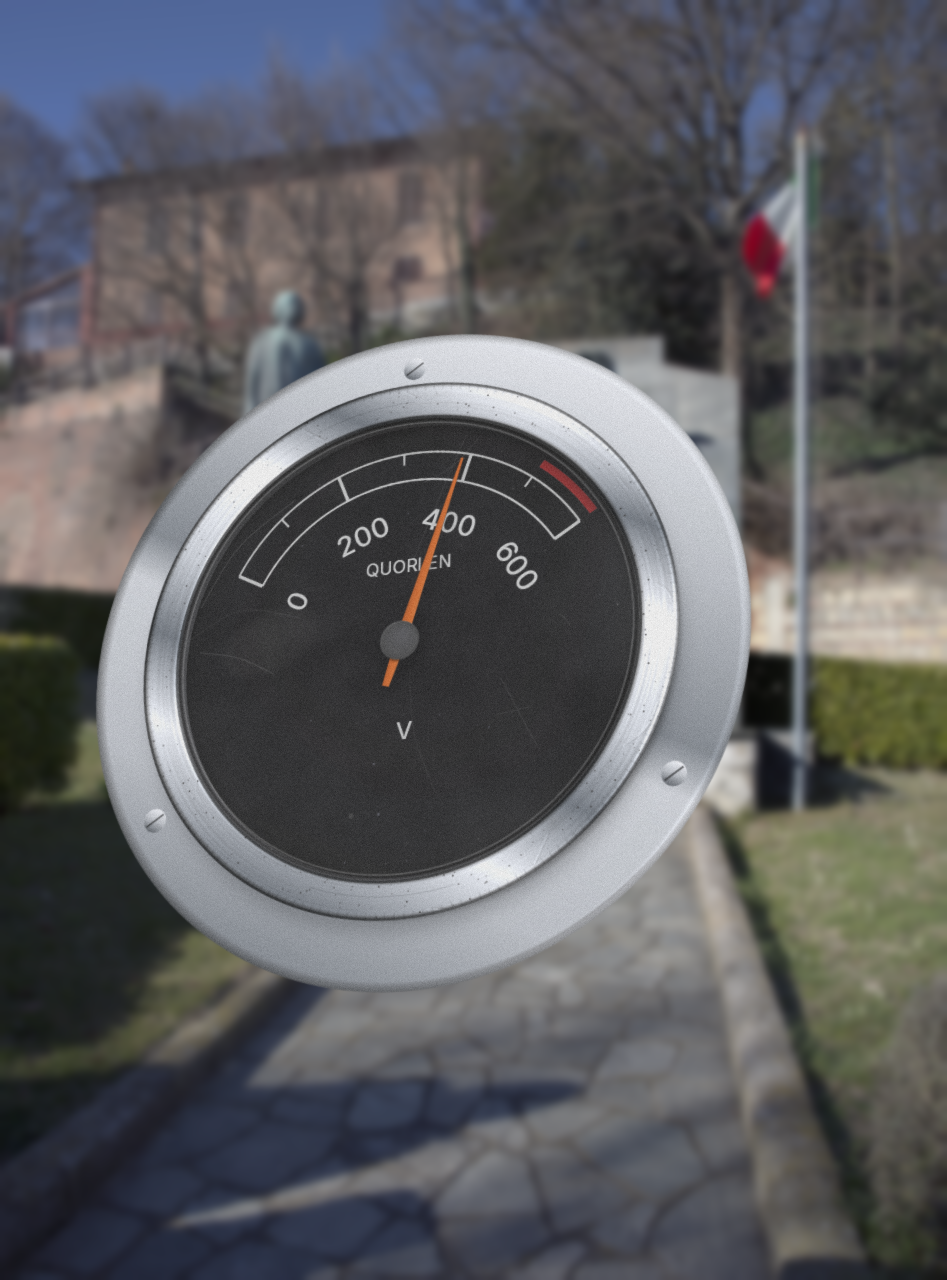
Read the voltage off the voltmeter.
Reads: 400 V
